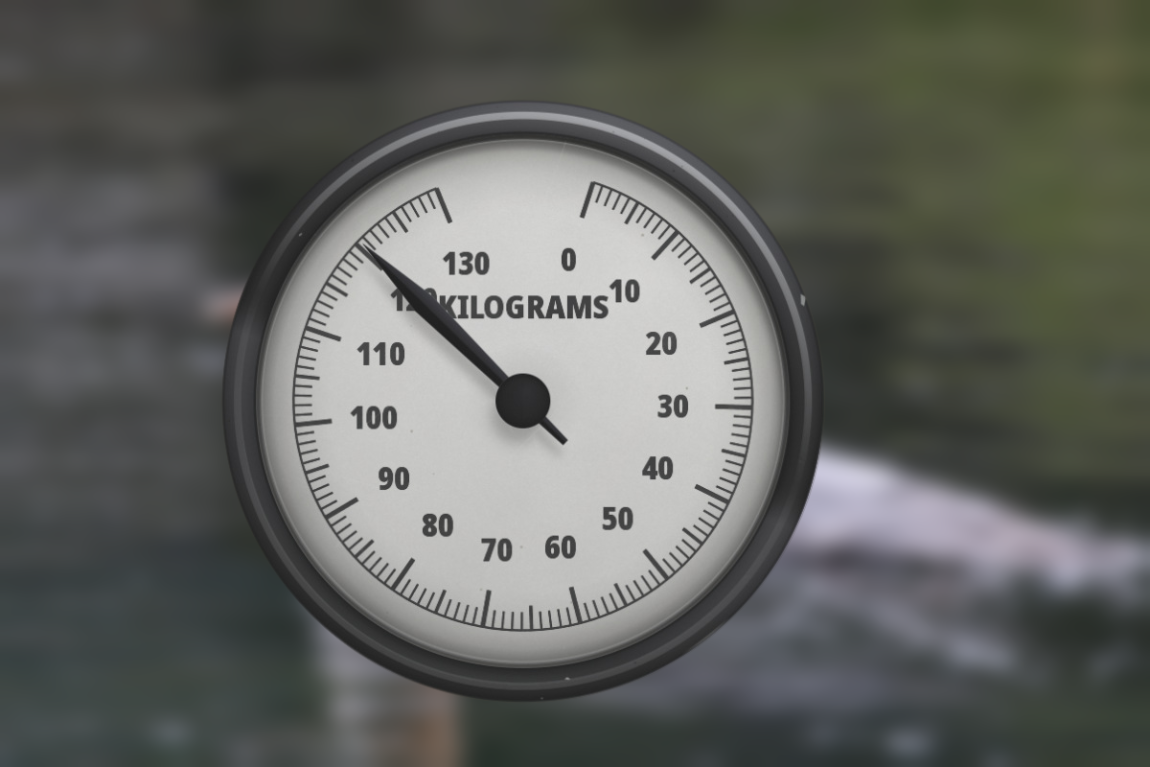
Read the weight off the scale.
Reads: 120.5 kg
